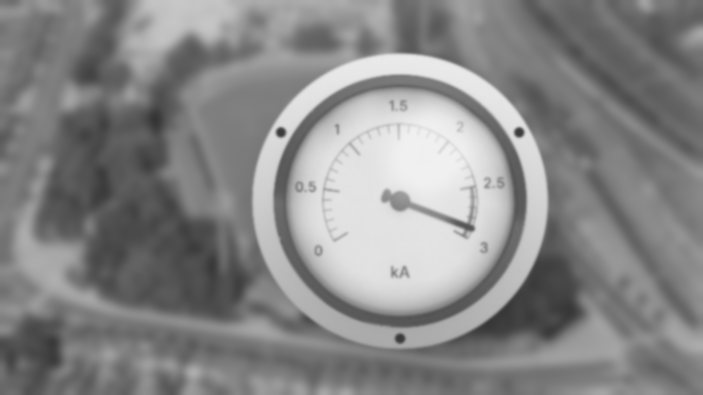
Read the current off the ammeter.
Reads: 2.9 kA
